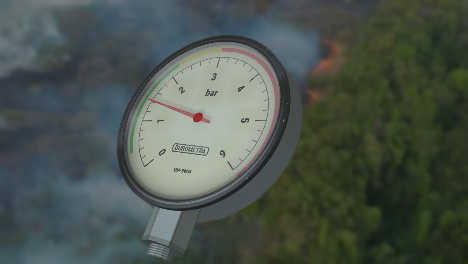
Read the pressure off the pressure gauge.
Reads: 1.4 bar
